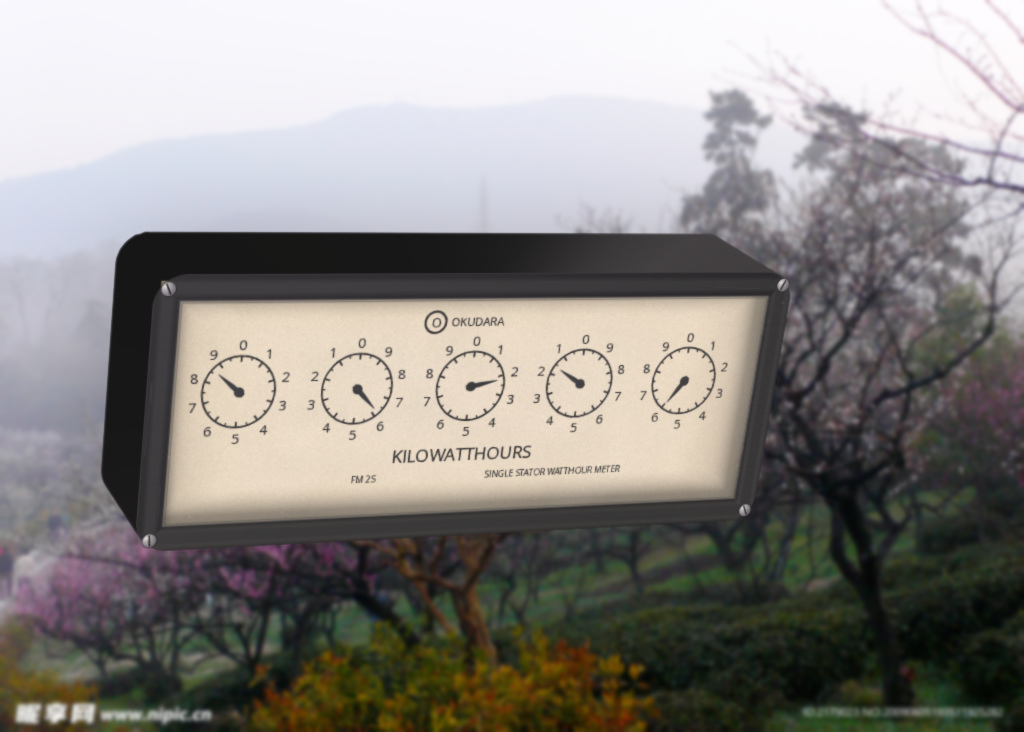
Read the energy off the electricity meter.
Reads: 86216 kWh
